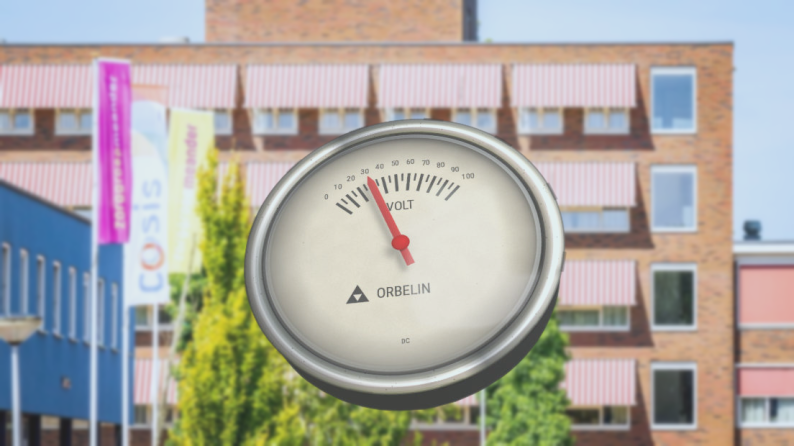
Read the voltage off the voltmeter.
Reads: 30 V
